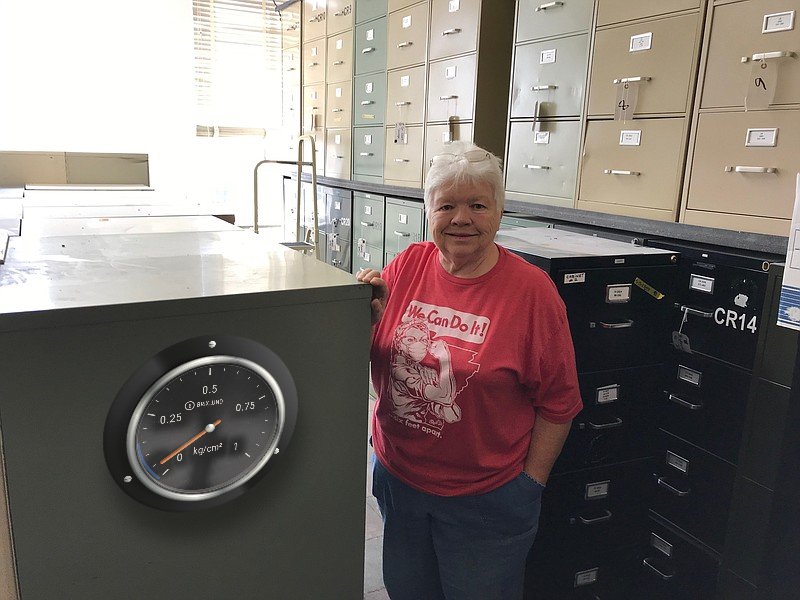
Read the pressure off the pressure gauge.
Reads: 0.05 kg/cm²
